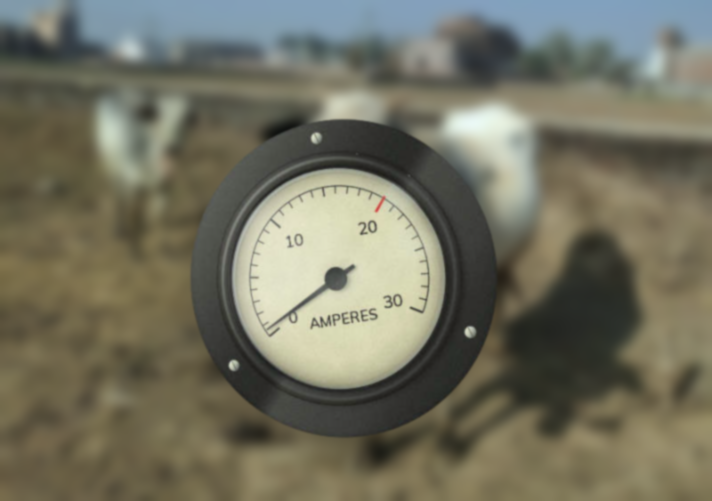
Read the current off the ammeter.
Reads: 0.5 A
